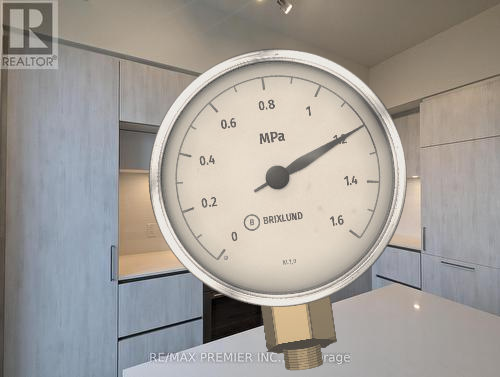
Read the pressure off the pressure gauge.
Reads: 1.2 MPa
